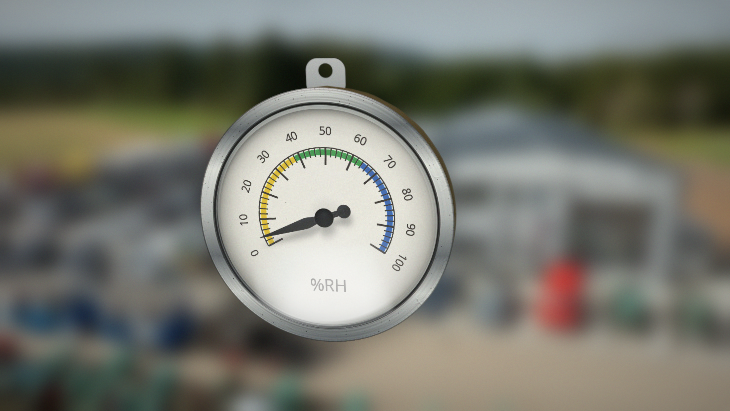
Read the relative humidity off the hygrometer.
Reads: 4 %
